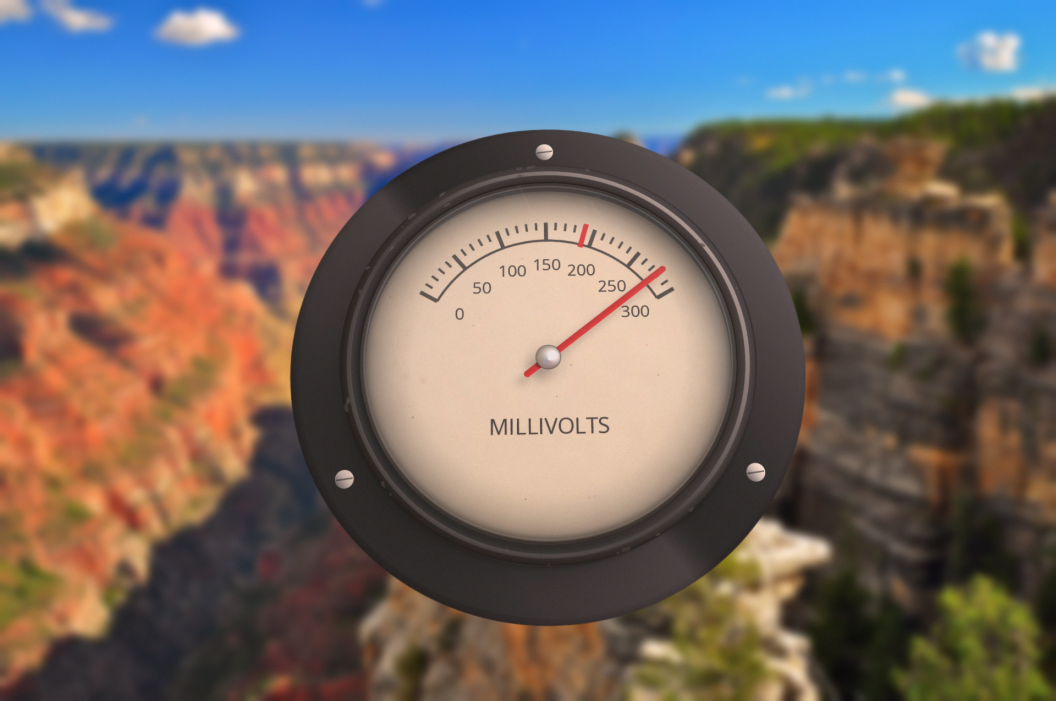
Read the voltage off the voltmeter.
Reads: 280 mV
